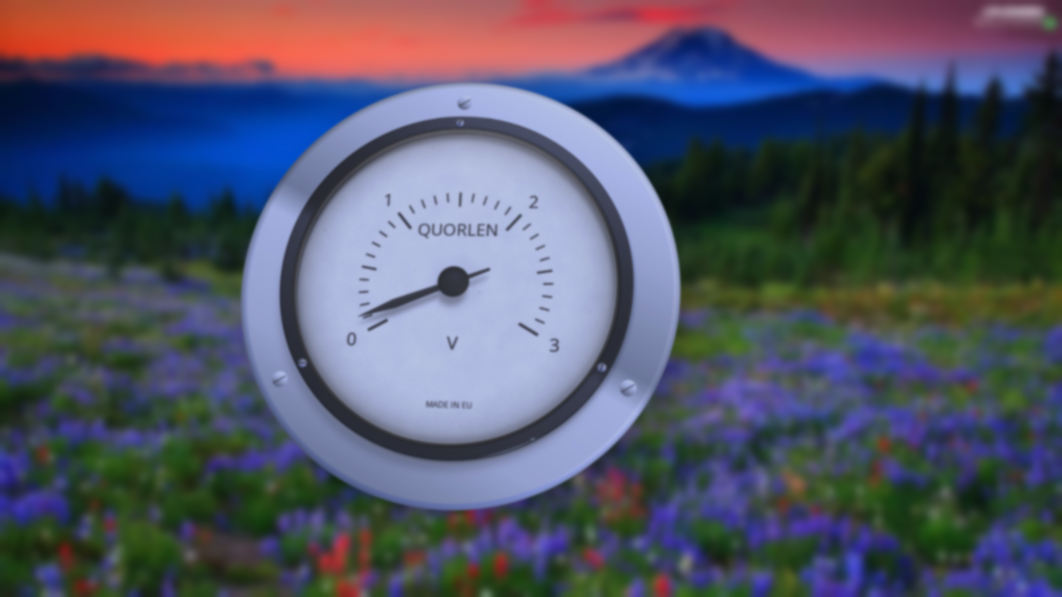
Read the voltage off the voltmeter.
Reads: 0.1 V
